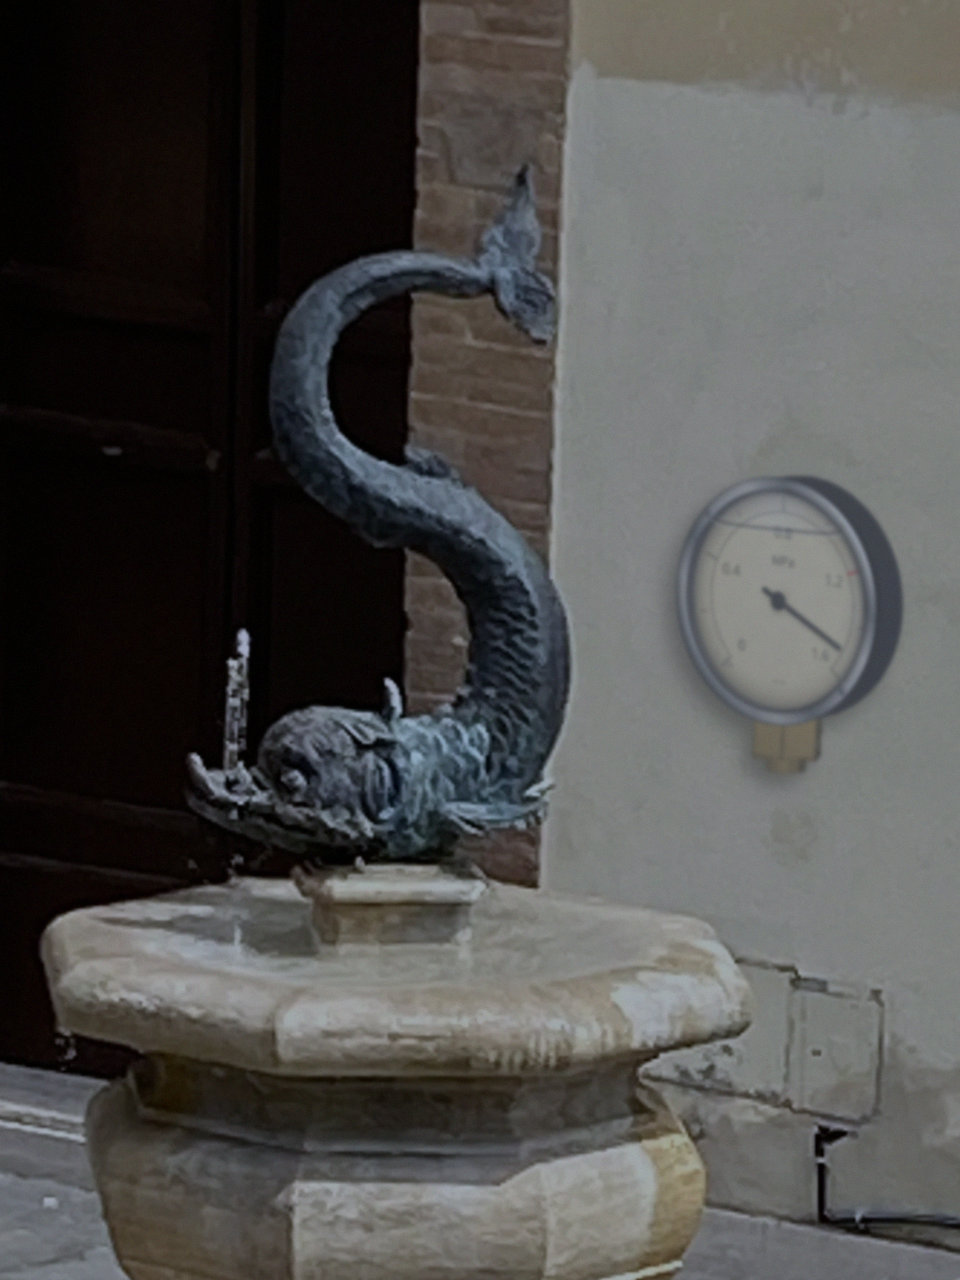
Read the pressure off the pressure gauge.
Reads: 1.5 MPa
